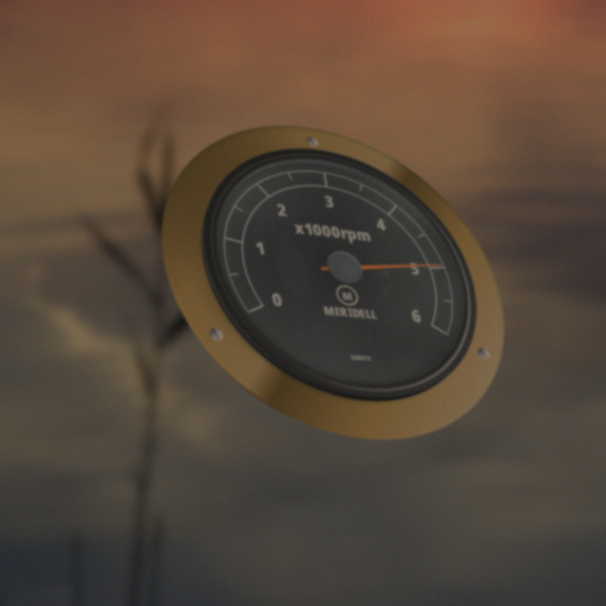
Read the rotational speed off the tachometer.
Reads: 5000 rpm
